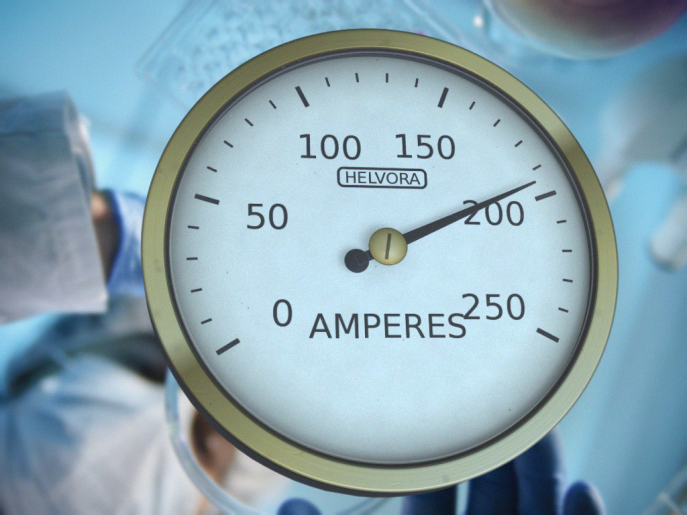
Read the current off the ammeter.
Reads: 195 A
